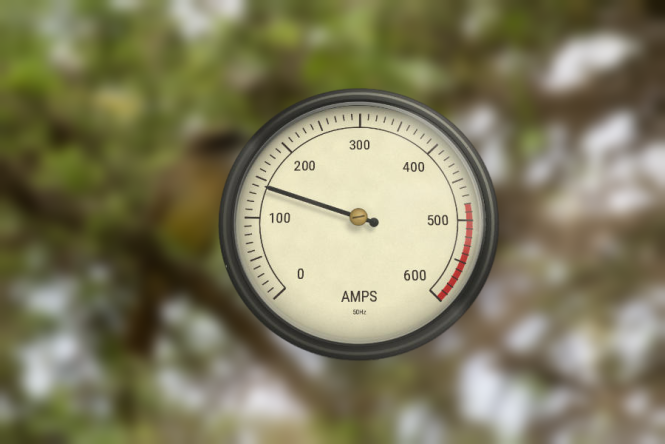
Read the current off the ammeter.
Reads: 140 A
